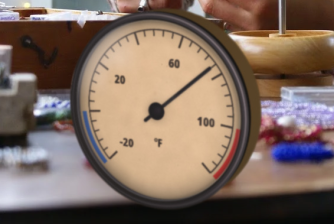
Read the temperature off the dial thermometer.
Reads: 76 °F
